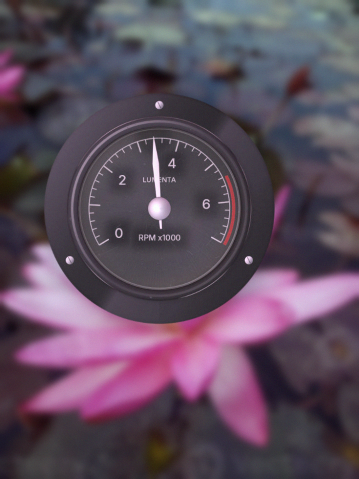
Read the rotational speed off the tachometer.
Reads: 3400 rpm
